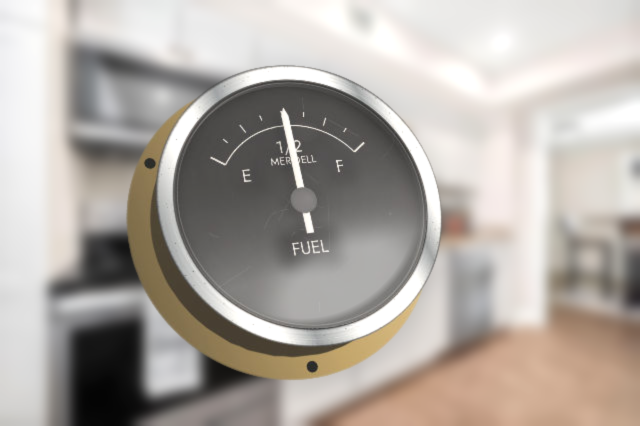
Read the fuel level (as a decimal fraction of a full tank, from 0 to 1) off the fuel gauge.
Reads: 0.5
